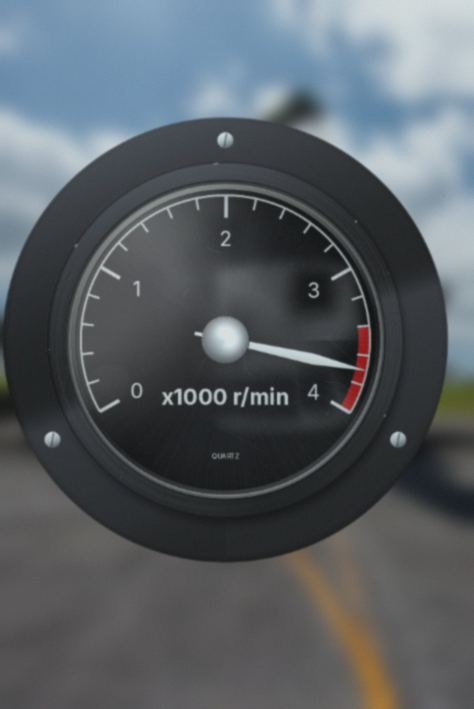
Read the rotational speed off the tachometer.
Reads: 3700 rpm
